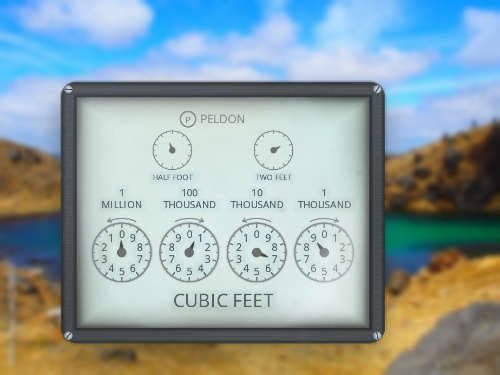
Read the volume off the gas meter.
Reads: 6900 ft³
